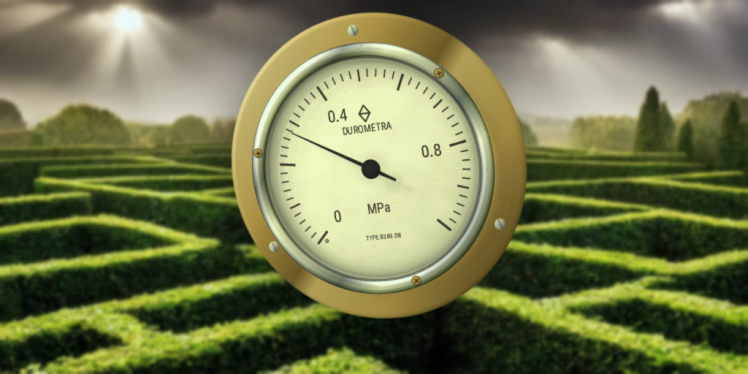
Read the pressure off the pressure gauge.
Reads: 0.28 MPa
